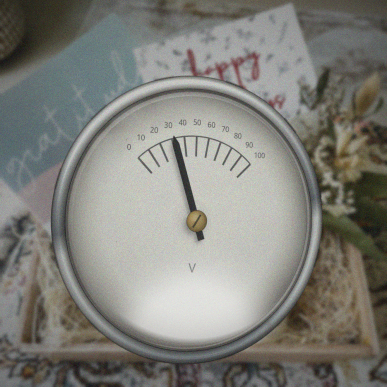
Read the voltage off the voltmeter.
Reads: 30 V
